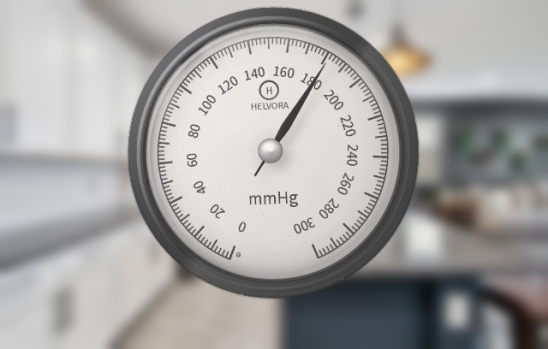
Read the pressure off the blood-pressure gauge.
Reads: 182 mmHg
